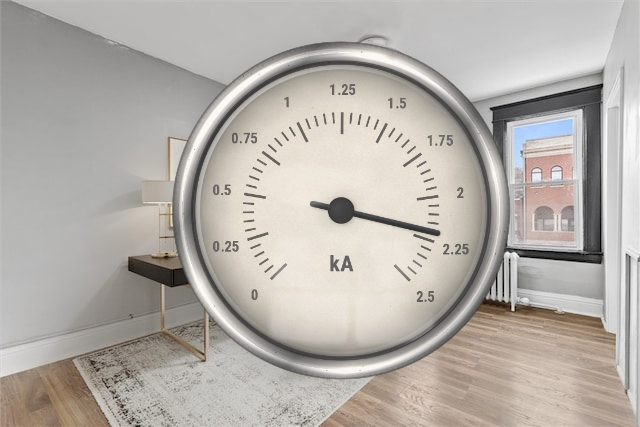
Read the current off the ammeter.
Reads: 2.2 kA
